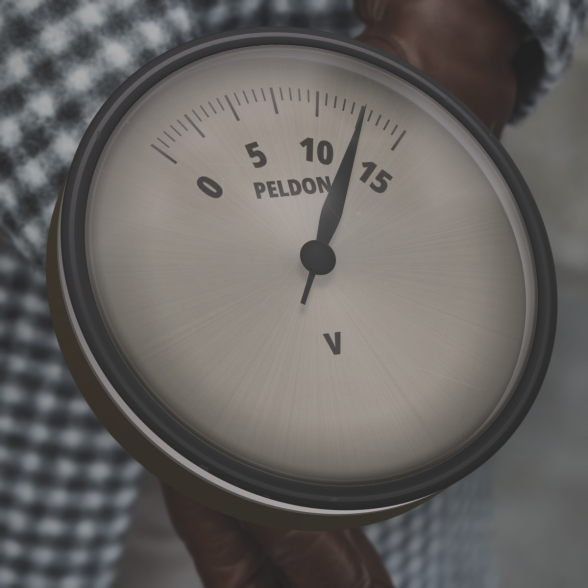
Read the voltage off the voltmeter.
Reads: 12.5 V
